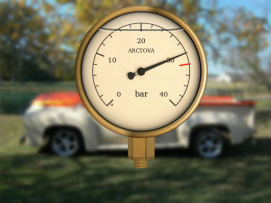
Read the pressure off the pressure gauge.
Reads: 30 bar
